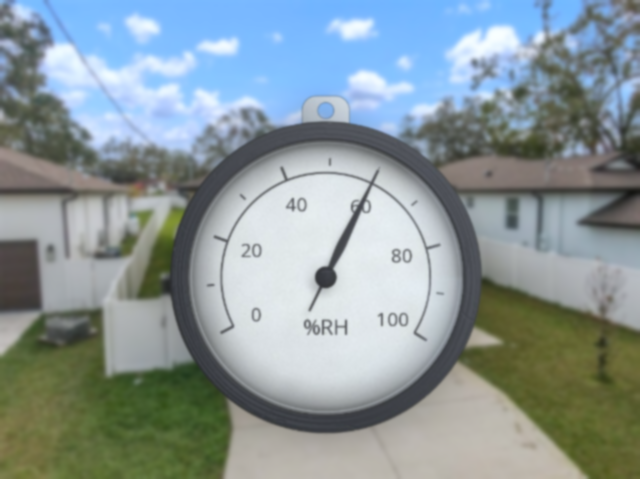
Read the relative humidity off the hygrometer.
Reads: 60 %
